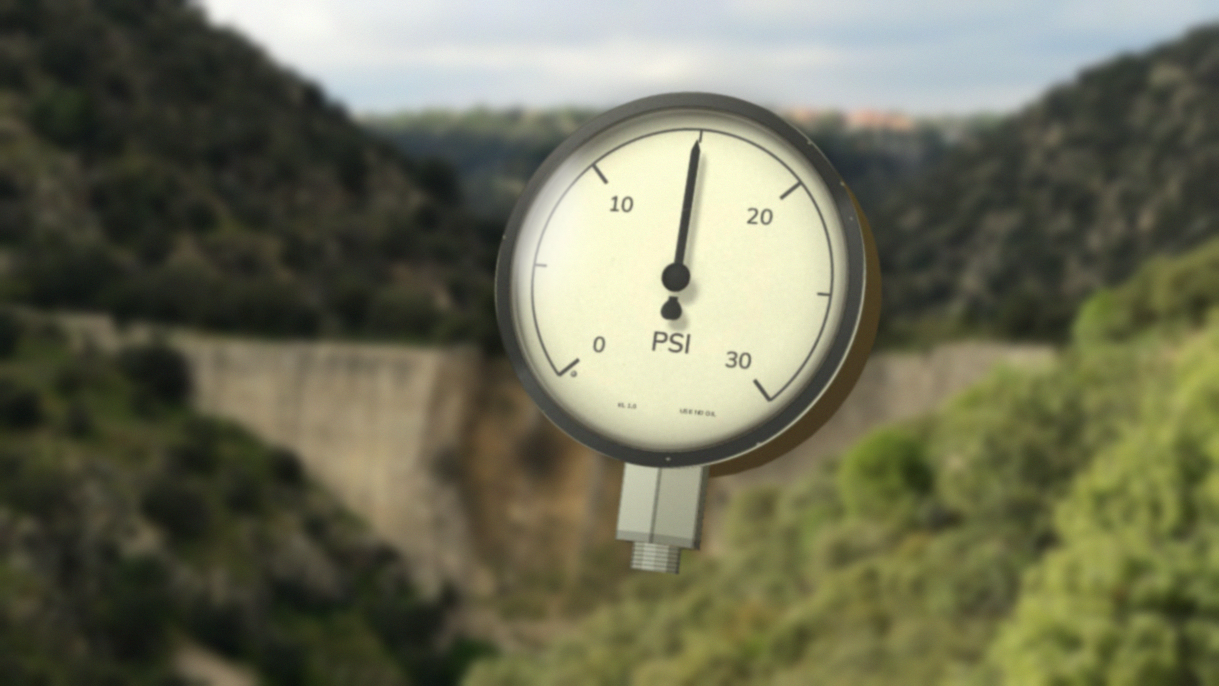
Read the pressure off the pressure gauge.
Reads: 15 psi
